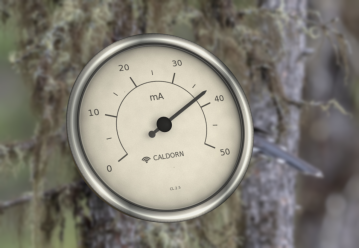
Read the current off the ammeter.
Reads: 37.5 mA
